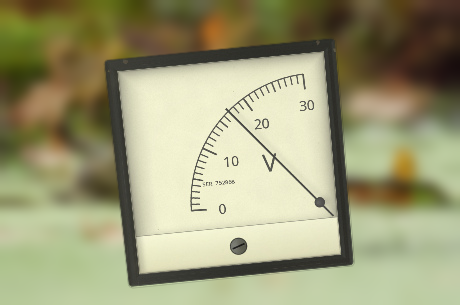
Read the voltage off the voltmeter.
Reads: 17 V
